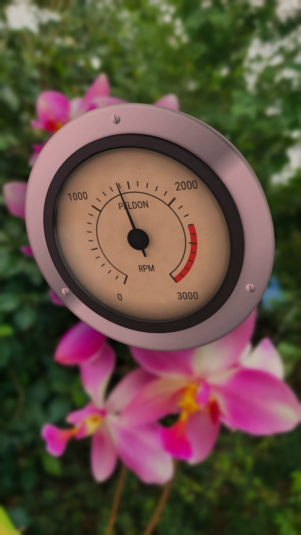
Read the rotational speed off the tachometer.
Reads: 1400 rpm
